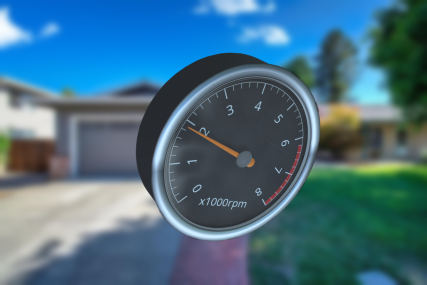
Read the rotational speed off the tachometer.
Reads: 1900 rpm
